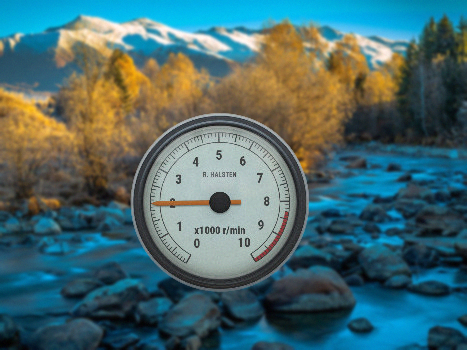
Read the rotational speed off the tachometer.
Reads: 2000 rpm
